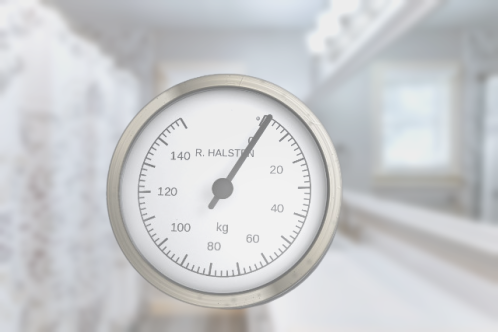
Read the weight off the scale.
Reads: 2 kg
